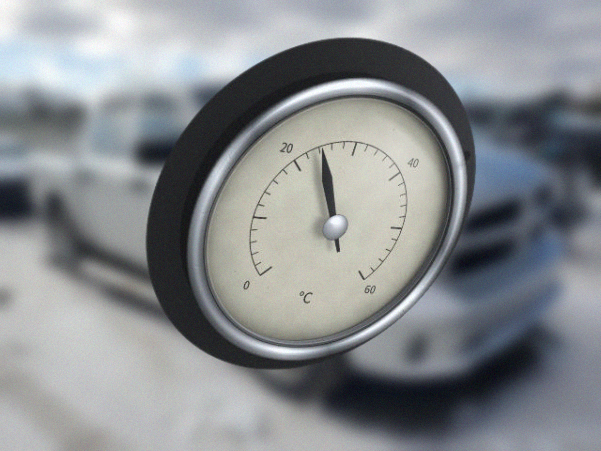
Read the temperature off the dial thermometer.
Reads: 24 °C
